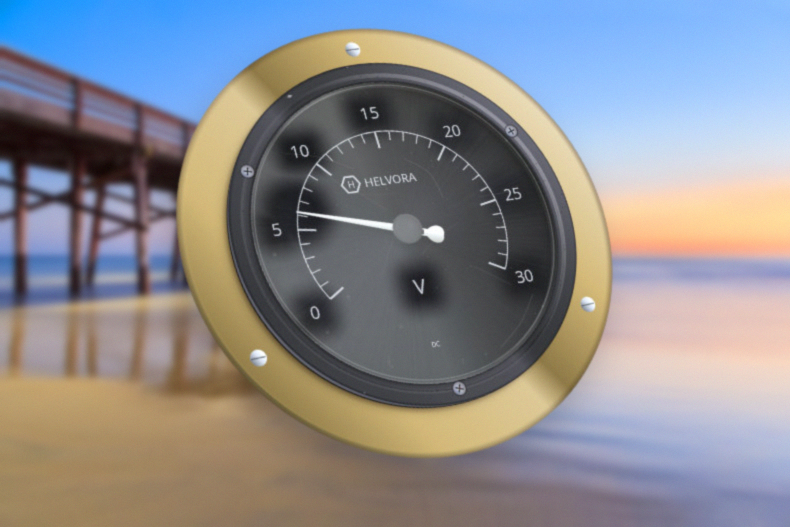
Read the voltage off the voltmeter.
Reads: 6 V
